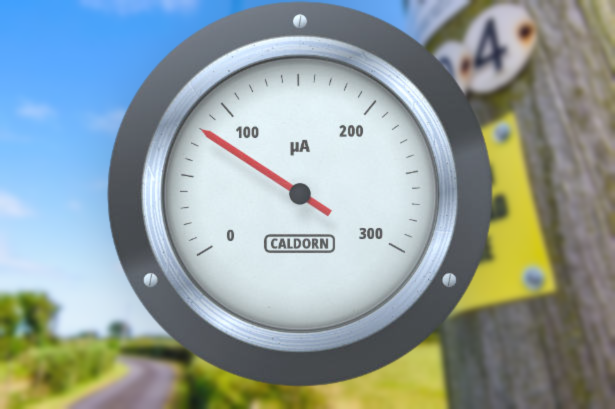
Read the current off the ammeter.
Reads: 80 µA
